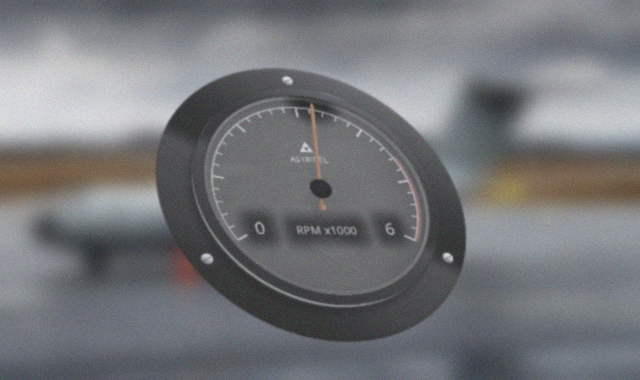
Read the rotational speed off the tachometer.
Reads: 3200 rpm
